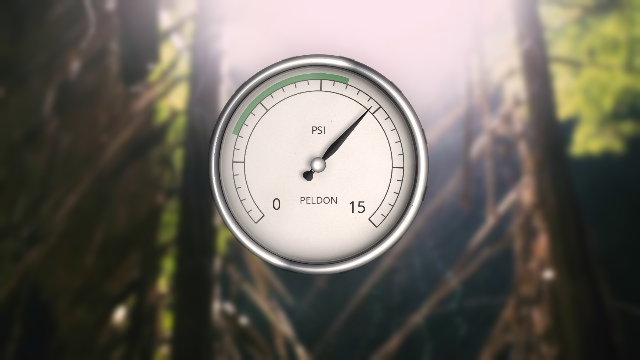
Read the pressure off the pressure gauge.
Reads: 9.75 psi
